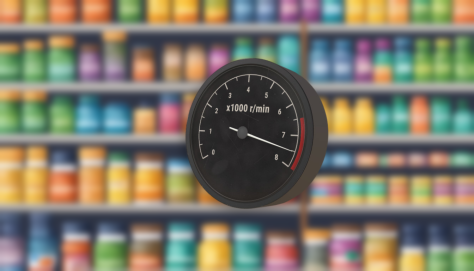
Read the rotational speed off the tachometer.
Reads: 7500 rpm
